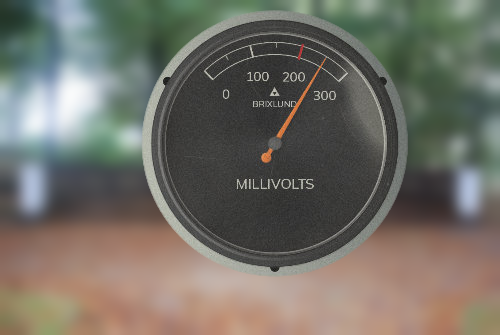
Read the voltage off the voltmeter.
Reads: 250 mV
